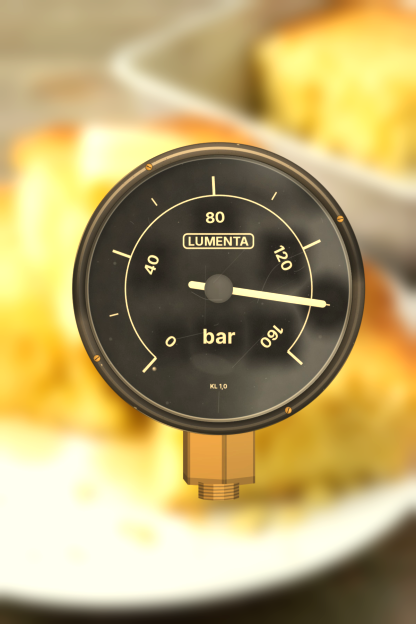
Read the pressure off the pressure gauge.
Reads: 140 bar
